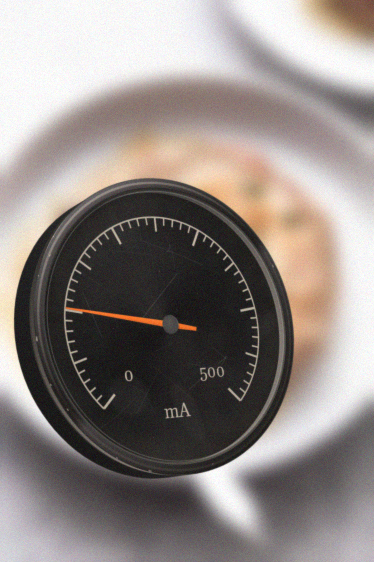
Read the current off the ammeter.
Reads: 100 mA
